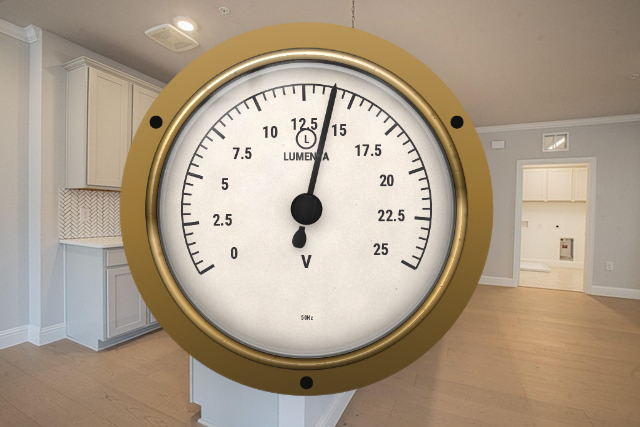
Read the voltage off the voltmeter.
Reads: 14 V
